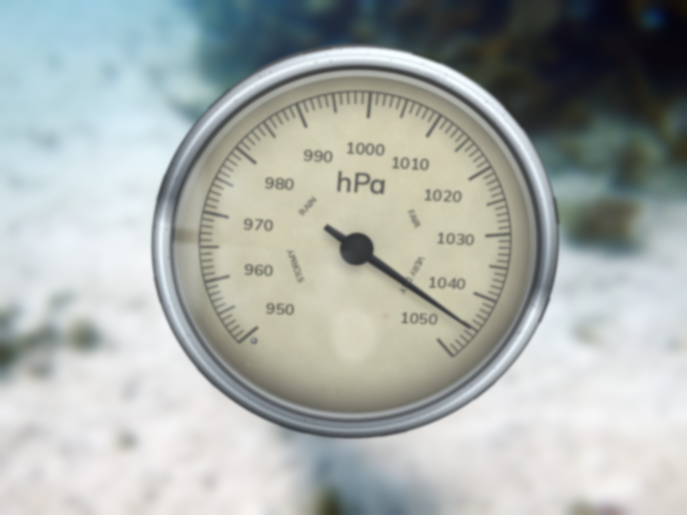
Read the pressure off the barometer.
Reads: 1045 hPa
